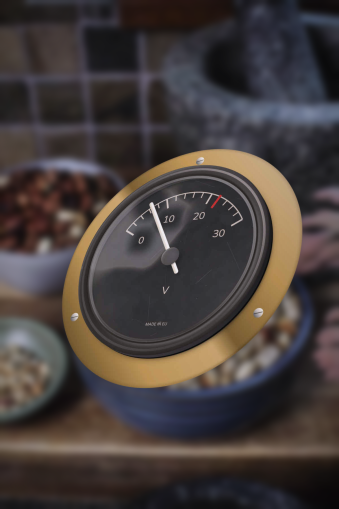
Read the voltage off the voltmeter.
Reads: 7 V
